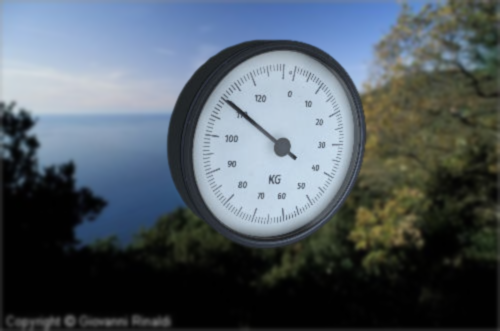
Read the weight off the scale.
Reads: 110 kg
